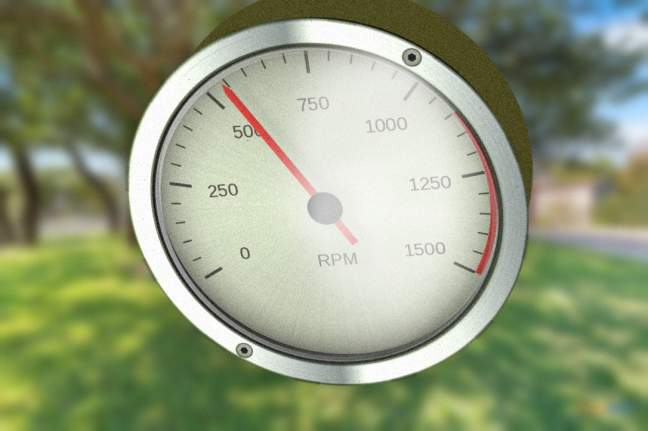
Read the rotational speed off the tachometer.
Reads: 550 rpm
